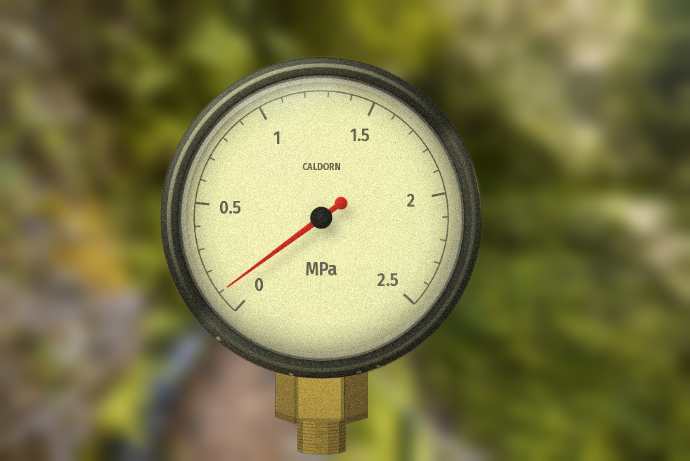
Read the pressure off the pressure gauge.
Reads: 0.1 MPa
